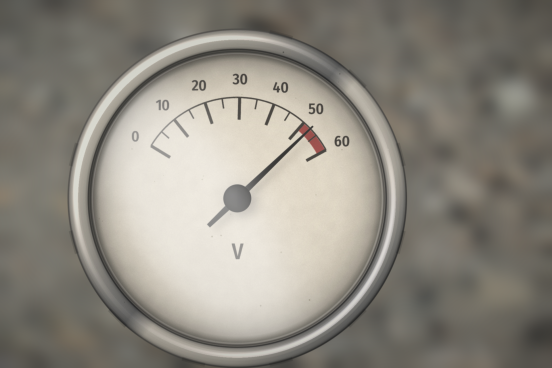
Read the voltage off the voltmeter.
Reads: 52.5 V
